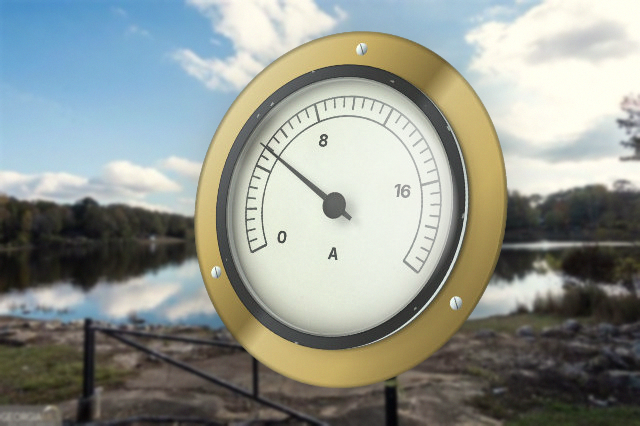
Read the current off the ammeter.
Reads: 5 A
